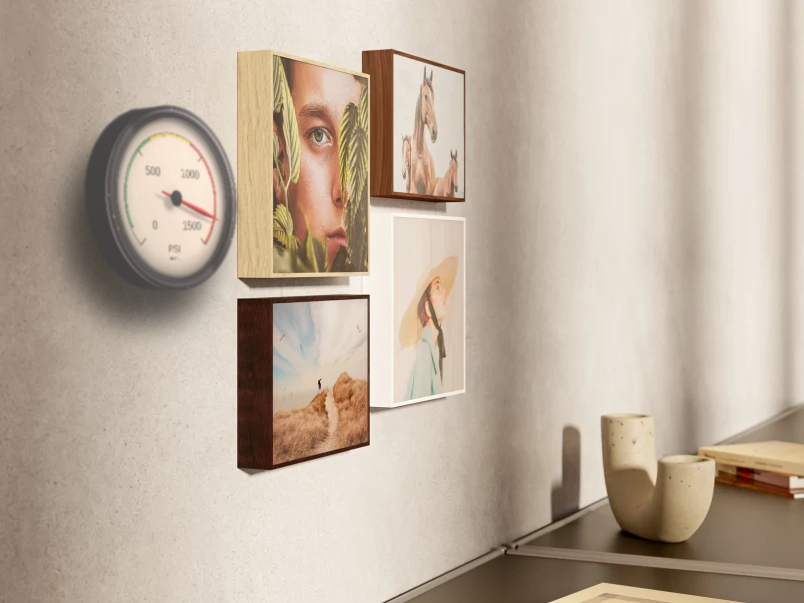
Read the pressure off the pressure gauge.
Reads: 1350 psi
